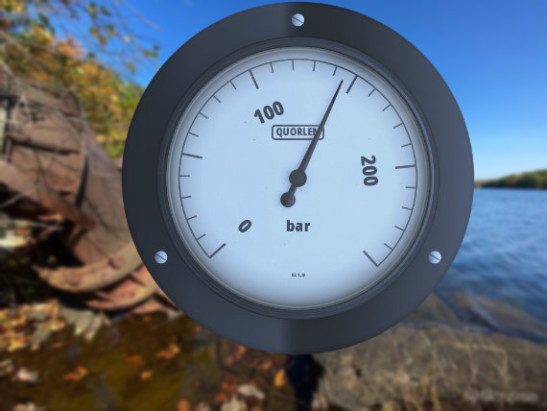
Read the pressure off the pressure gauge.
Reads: 145 bar
